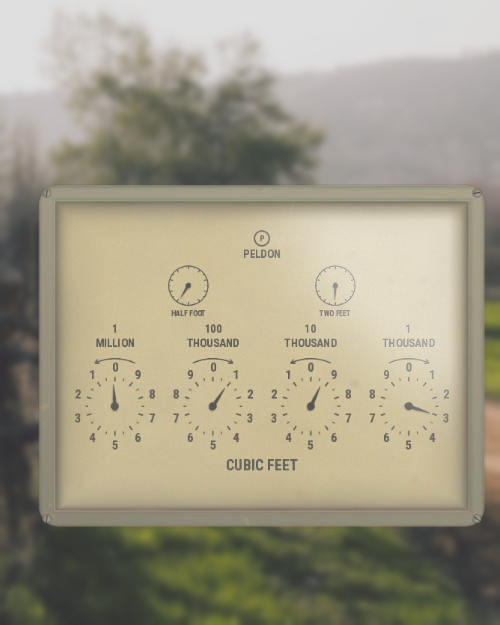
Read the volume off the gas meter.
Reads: 9300 ft³
